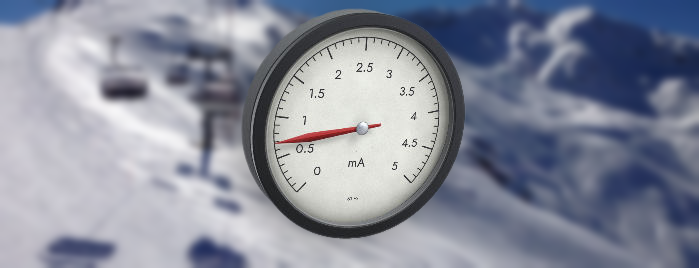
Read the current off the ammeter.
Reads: 0.7 mA
